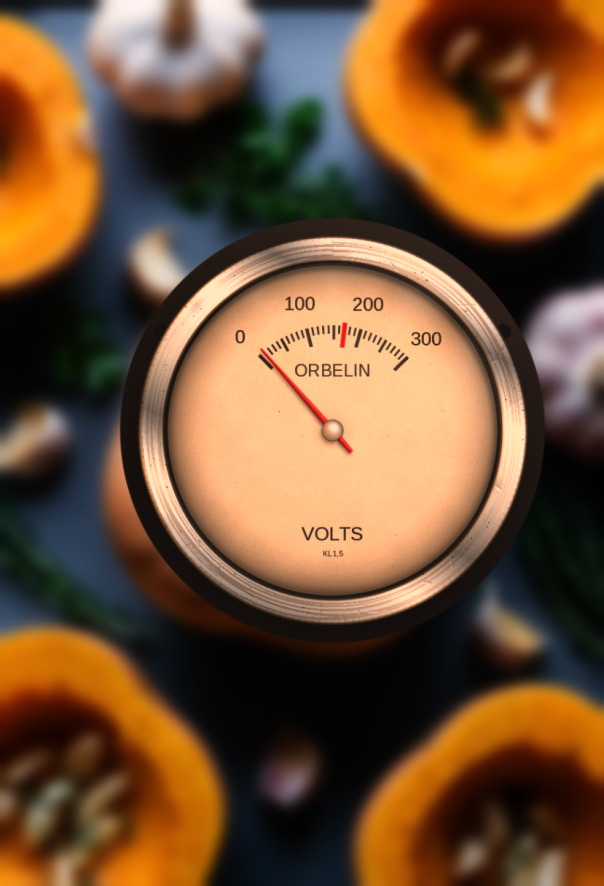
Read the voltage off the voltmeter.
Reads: 10 V
